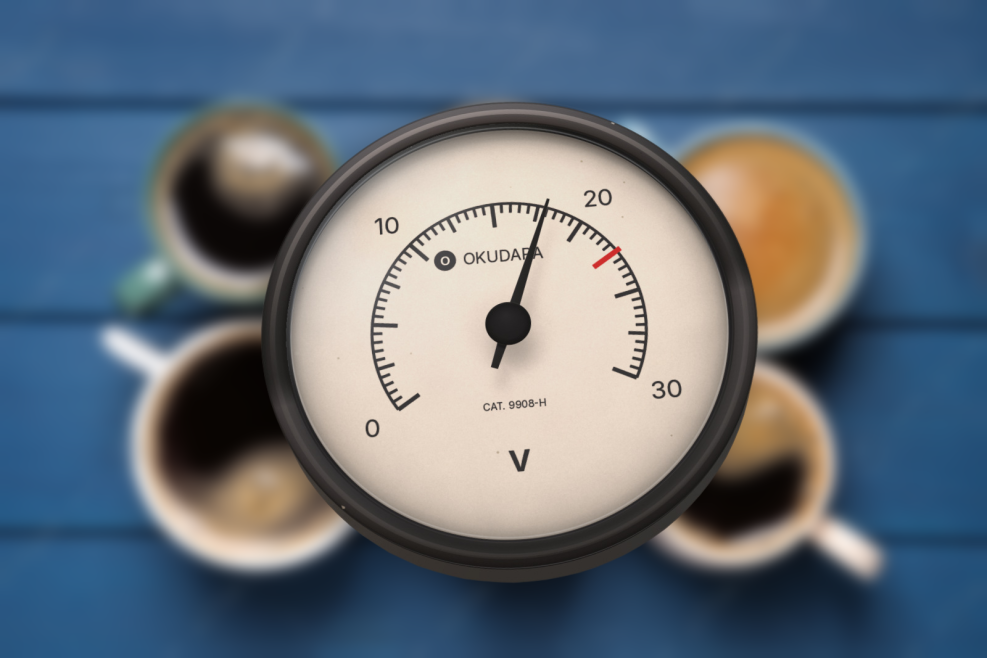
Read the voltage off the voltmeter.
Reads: 18 V
